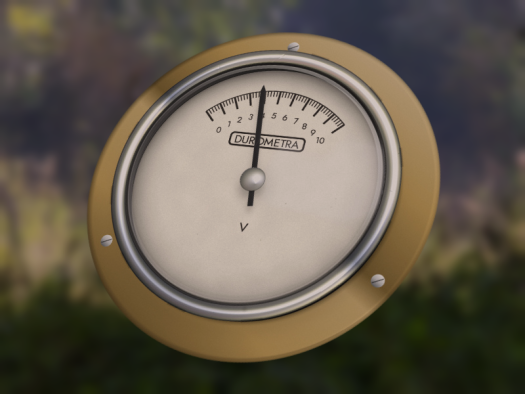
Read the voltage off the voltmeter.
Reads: 4 V
